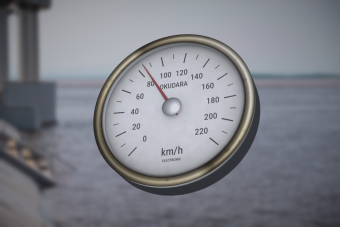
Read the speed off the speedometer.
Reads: 85 km/h
